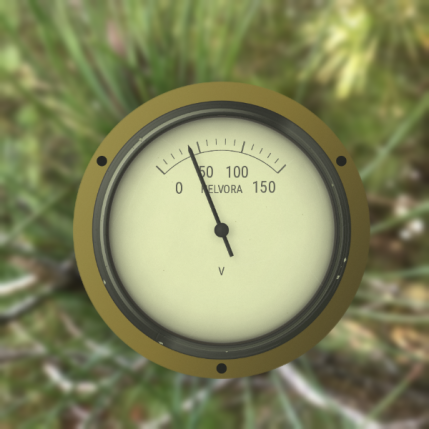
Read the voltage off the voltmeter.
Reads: 40 V
